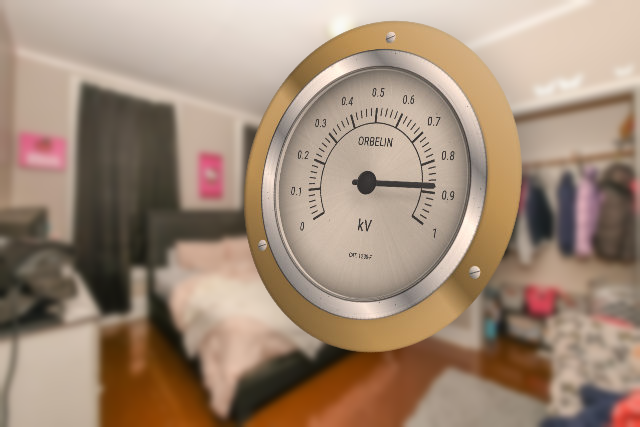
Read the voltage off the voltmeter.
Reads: 0.88 kV
